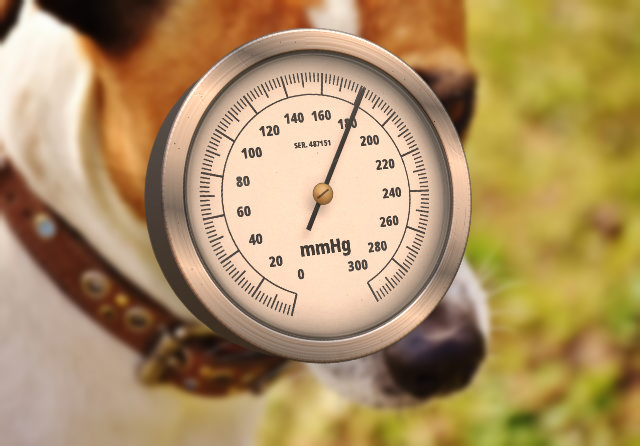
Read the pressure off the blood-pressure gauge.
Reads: 180 mmHg
